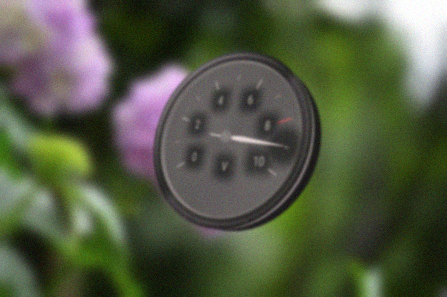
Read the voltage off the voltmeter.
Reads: 9 V
